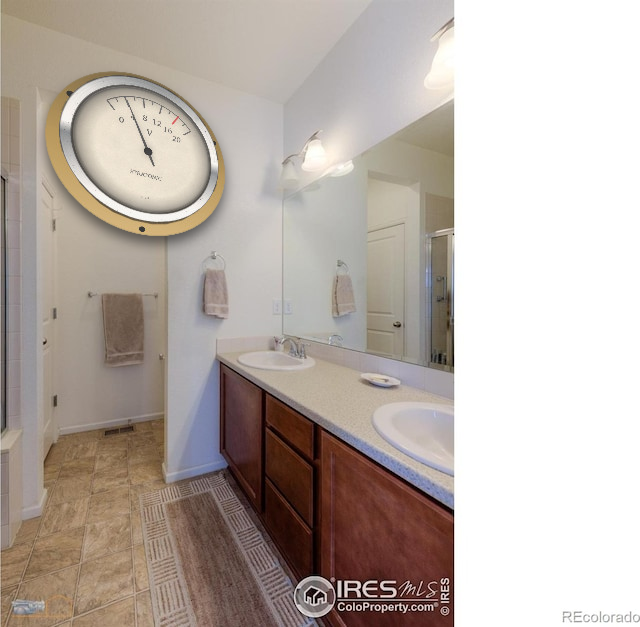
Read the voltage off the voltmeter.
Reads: 4 V
